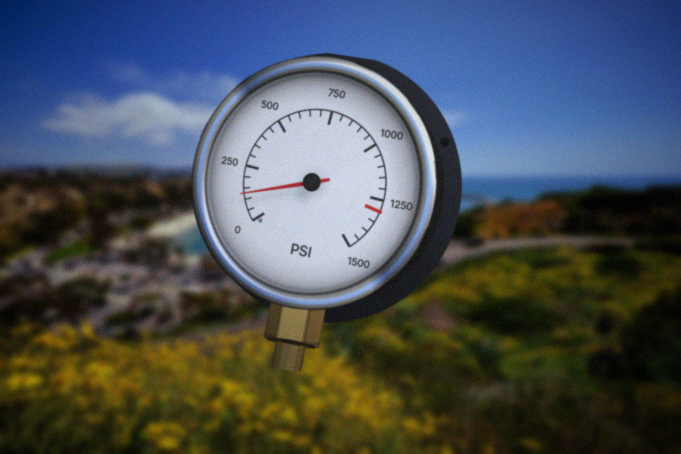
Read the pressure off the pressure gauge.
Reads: 125 psi
